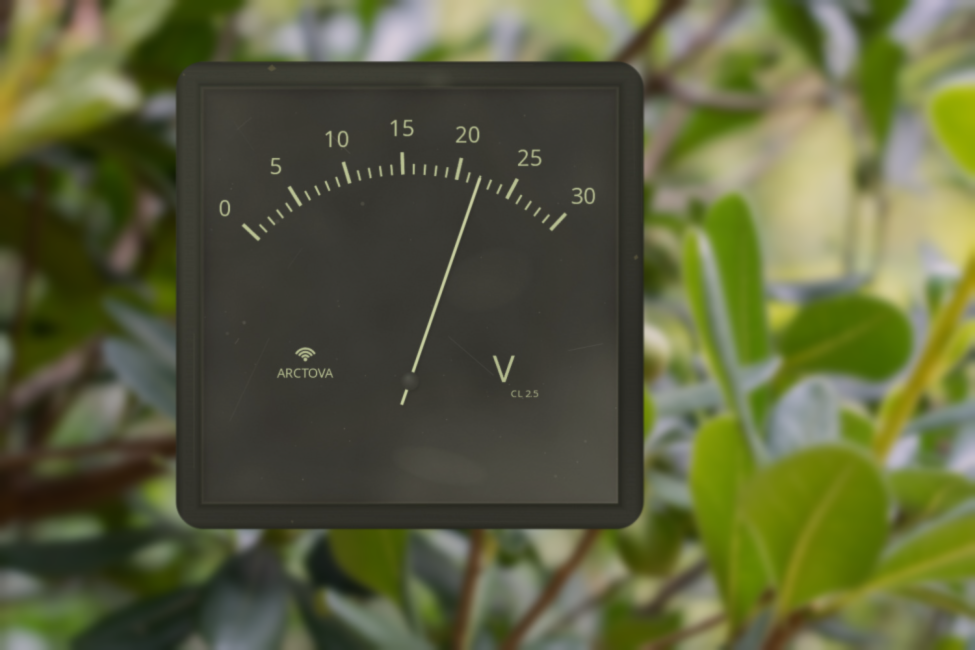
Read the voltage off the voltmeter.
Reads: 22 V
